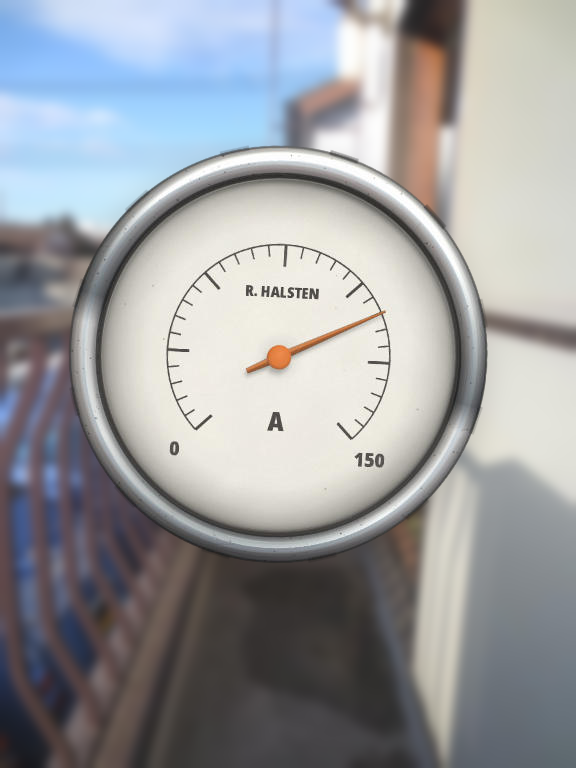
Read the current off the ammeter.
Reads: 110 A
